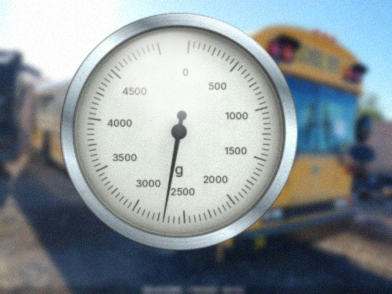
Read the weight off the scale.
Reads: 2700 g
